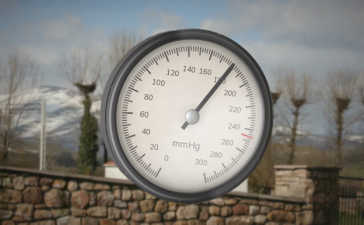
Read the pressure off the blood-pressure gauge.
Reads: 180 mmHg
